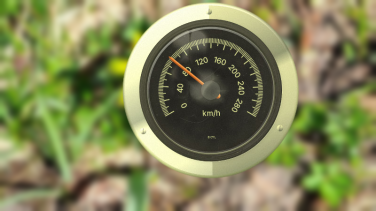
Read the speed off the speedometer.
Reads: 80 km/h
